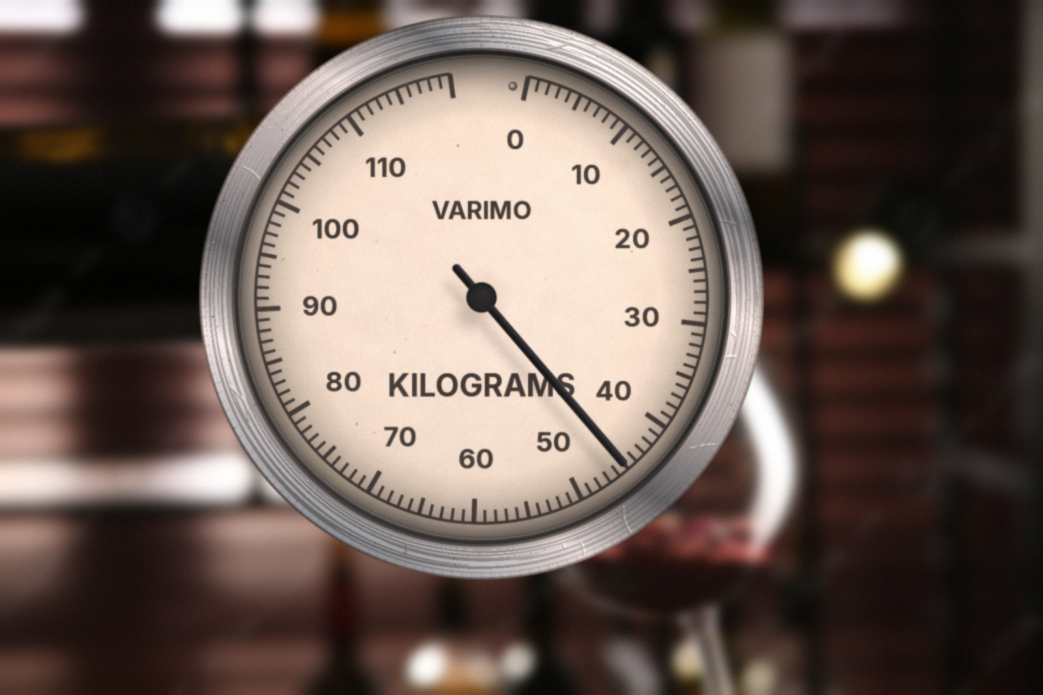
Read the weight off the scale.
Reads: 45 kg
